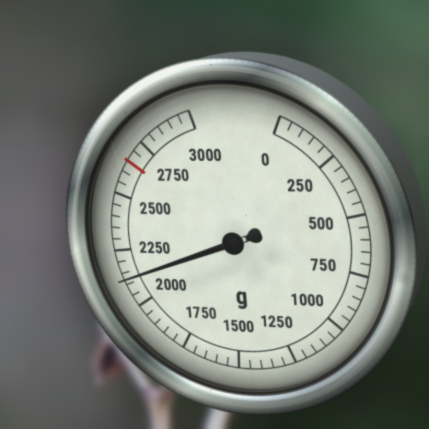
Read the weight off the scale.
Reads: 2125 g
